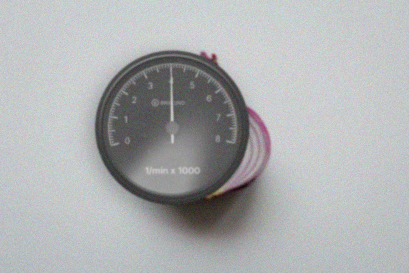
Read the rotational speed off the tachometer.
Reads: 4000 rpm
